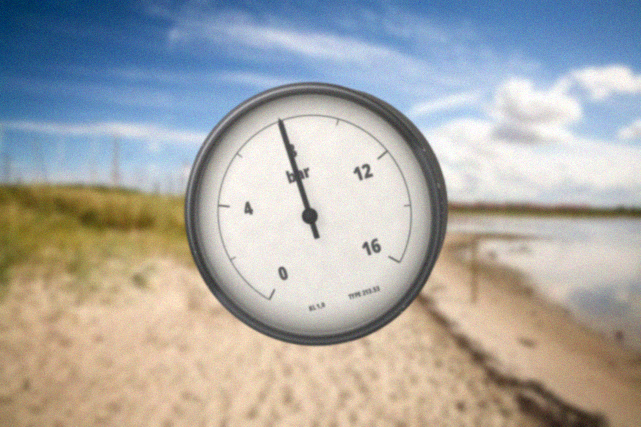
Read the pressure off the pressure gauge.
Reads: 8 bar
